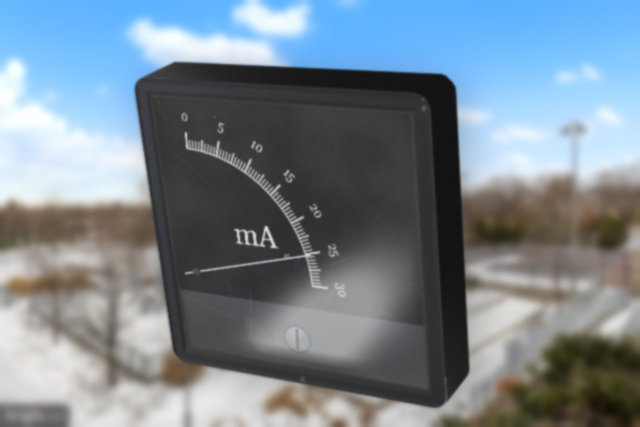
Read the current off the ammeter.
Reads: 25 mA
